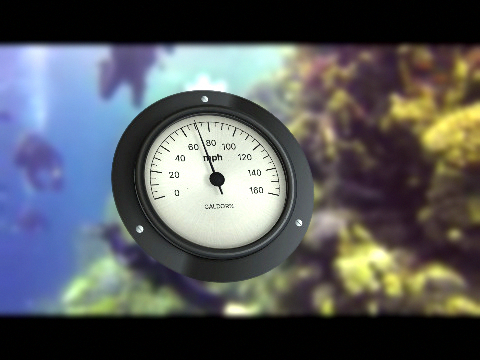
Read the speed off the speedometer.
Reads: 70 mph
